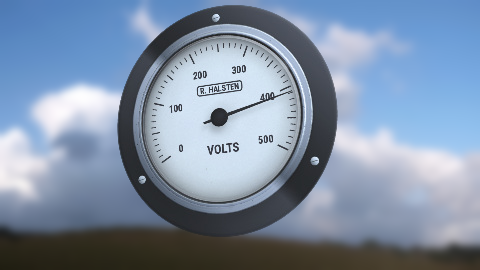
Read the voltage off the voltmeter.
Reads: 410 V
